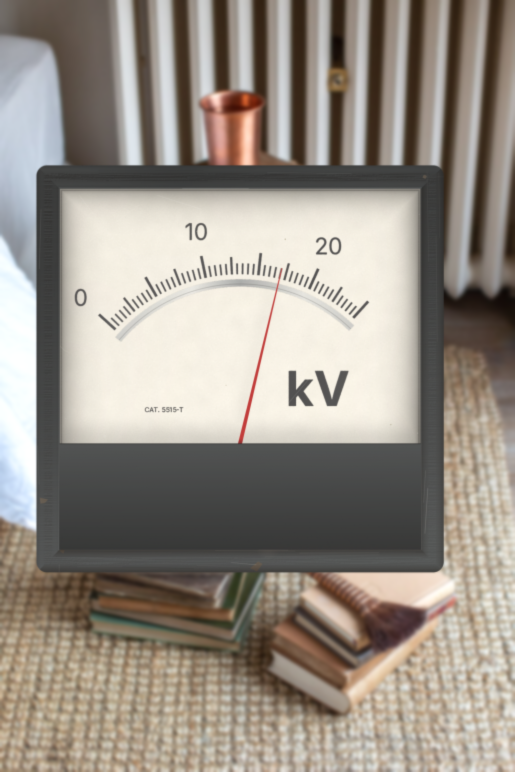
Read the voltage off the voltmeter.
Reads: 17 kV
